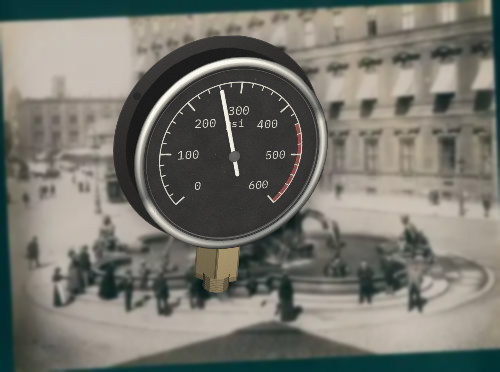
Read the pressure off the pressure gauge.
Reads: 260 psi
